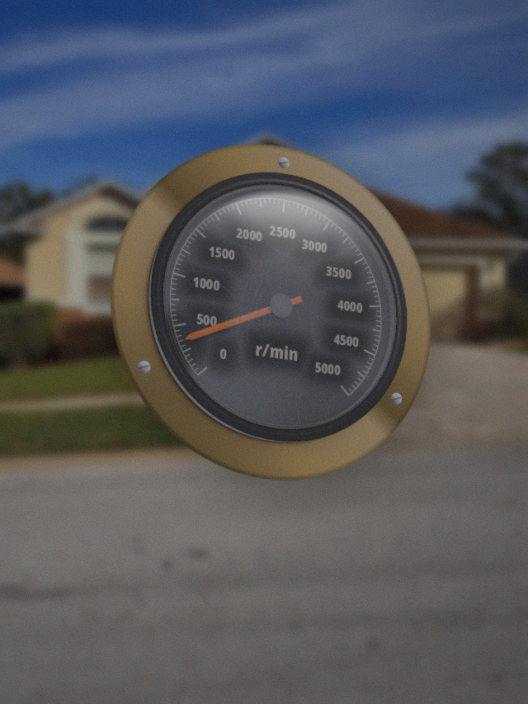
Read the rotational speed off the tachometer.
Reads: 350 rpm
